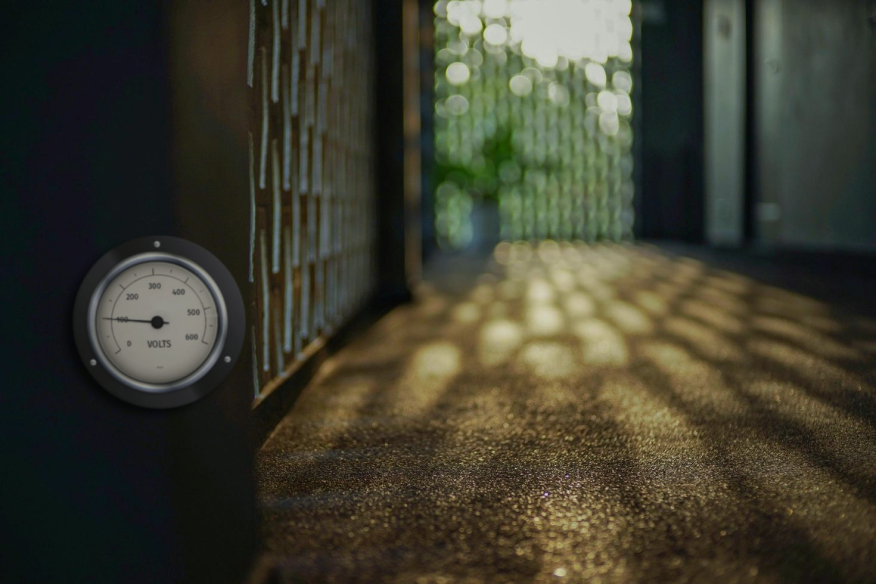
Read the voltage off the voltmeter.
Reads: 100 V
